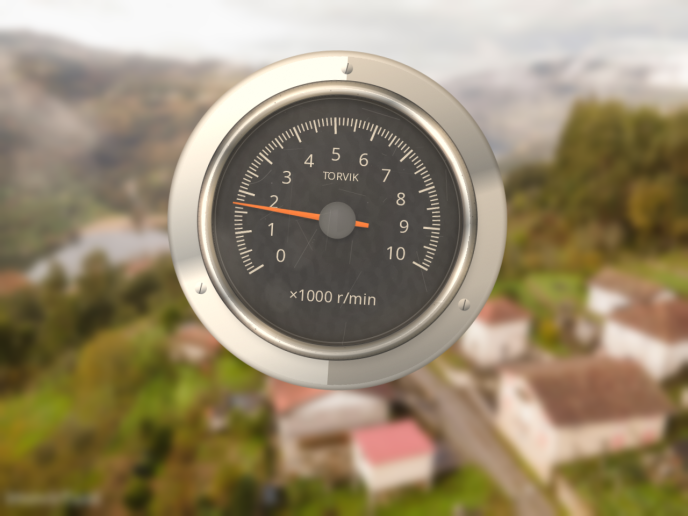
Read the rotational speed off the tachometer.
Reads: 1700 rpm
